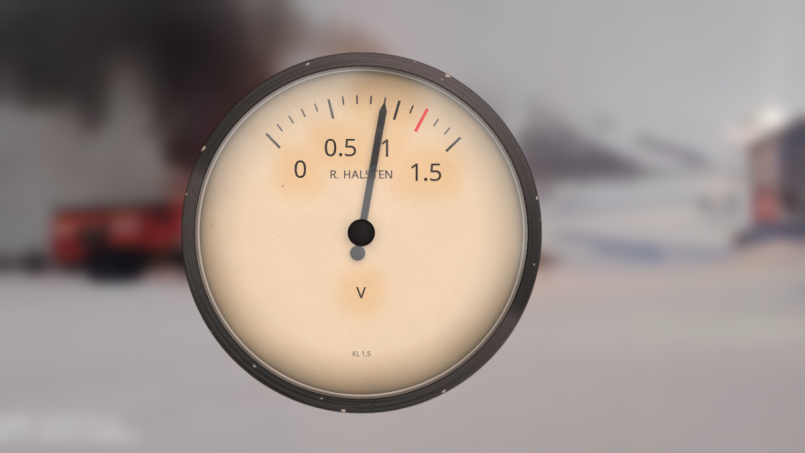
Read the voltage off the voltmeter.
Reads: 0.9 V
